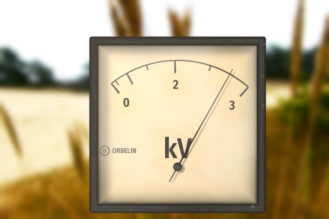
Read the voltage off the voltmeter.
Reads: 2.75 kV
